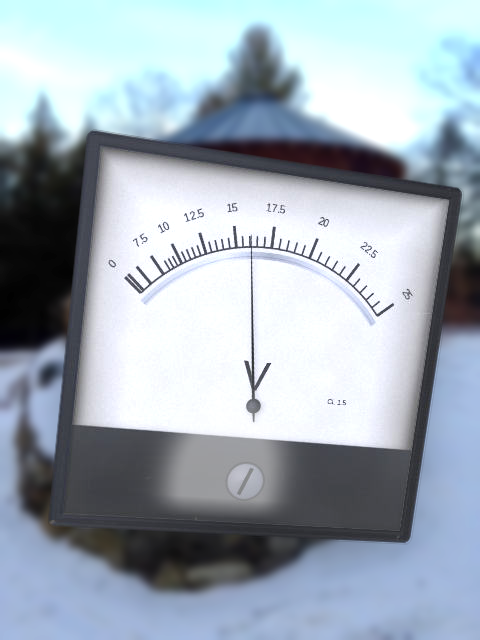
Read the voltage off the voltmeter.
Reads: 16 V
